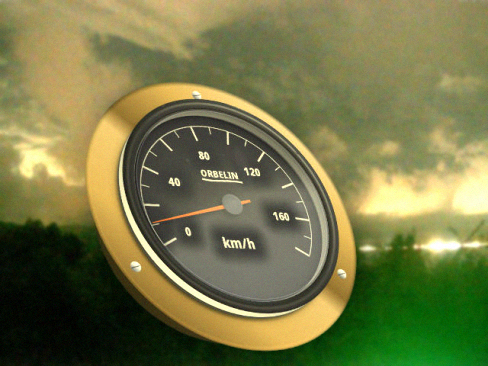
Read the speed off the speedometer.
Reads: 10 km/h
